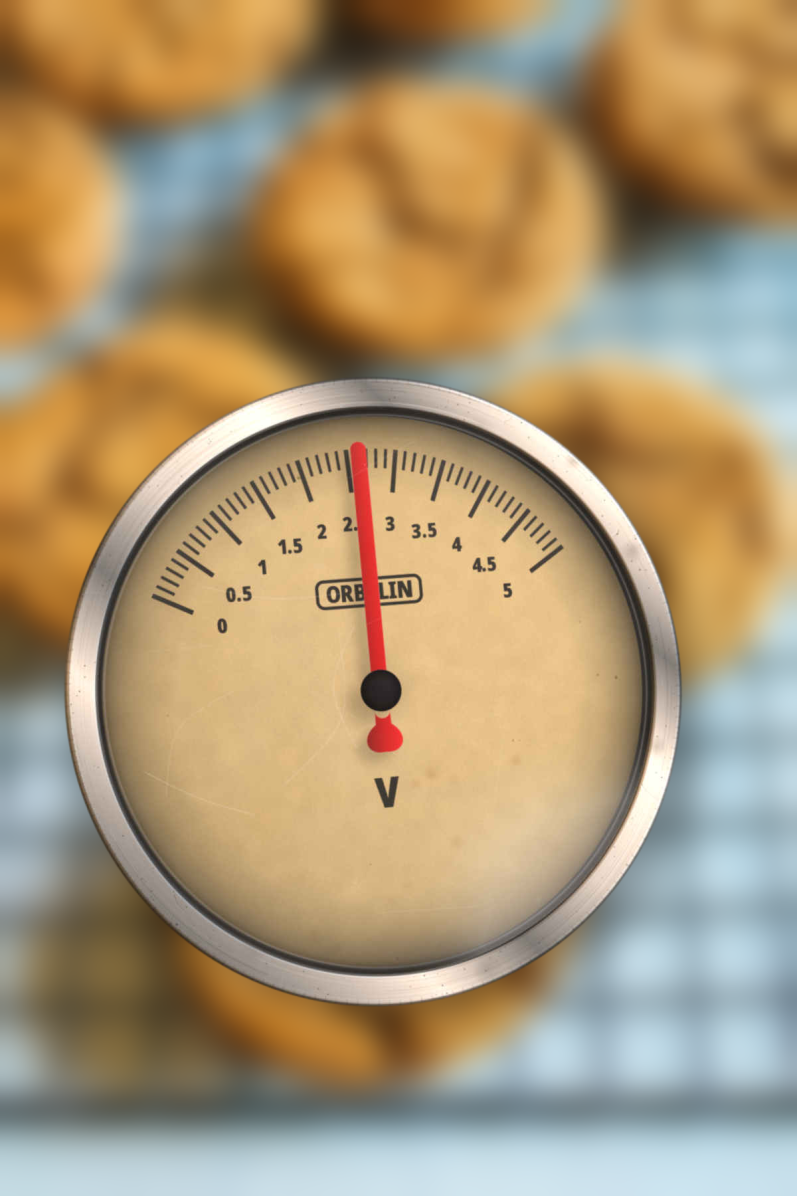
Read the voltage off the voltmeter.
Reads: 2.6 V
